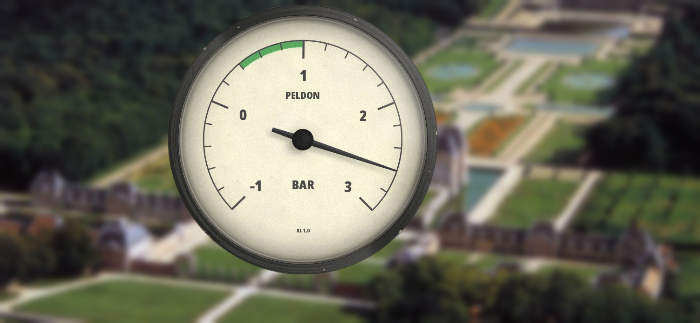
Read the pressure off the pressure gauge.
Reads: 2.6 bar
